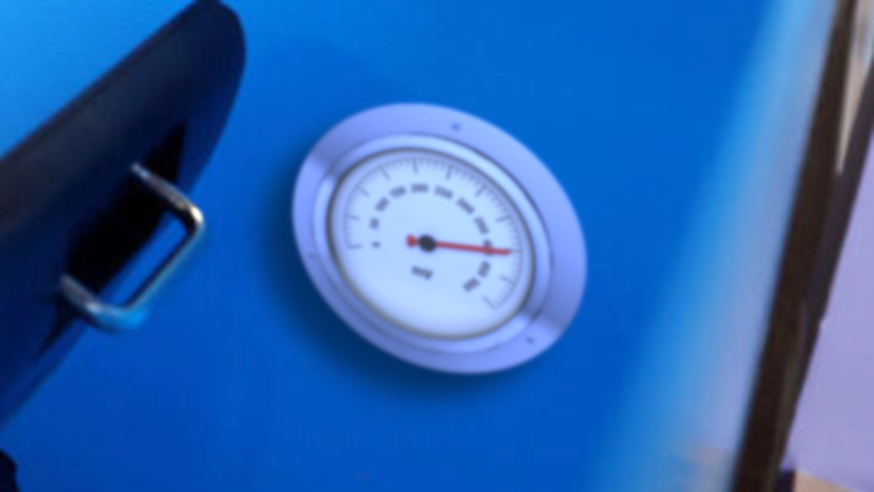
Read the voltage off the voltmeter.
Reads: 400 mV
